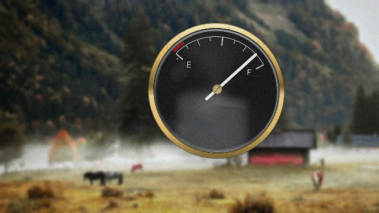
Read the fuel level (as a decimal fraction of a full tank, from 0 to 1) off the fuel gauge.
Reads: 0.875
